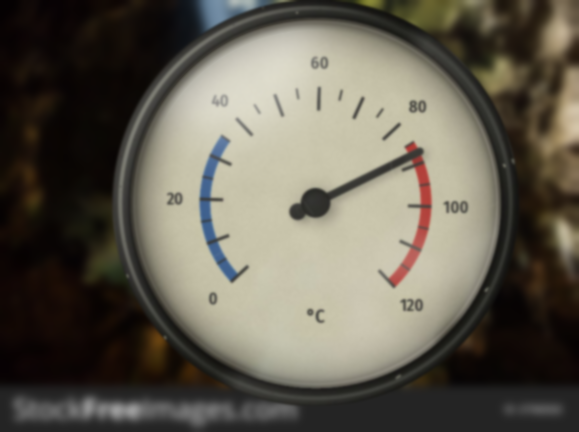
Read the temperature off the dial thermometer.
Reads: 87.5 °C
